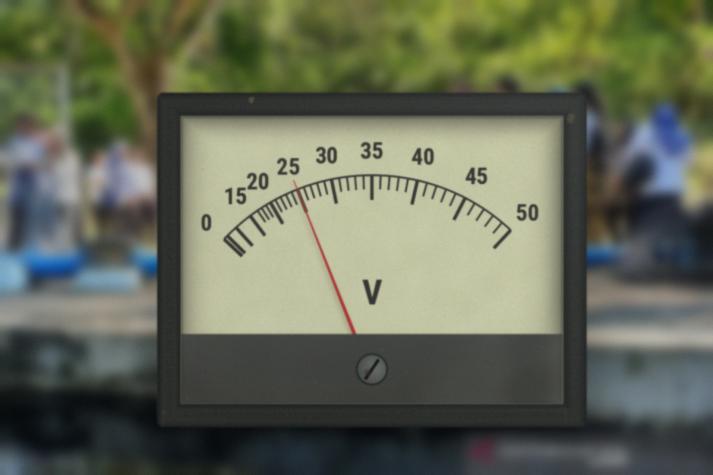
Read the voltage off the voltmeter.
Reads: 25 V
